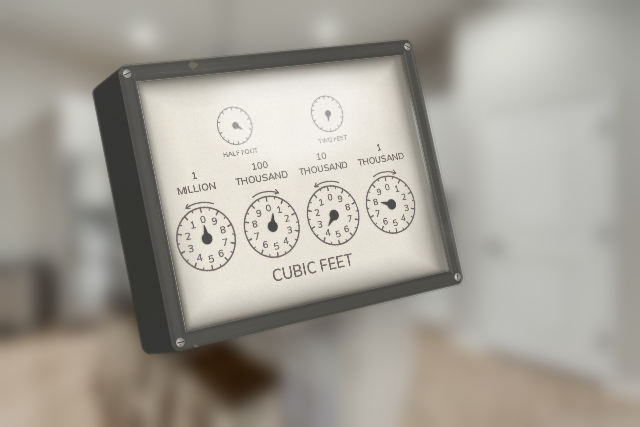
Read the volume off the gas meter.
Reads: 3800 ft³
